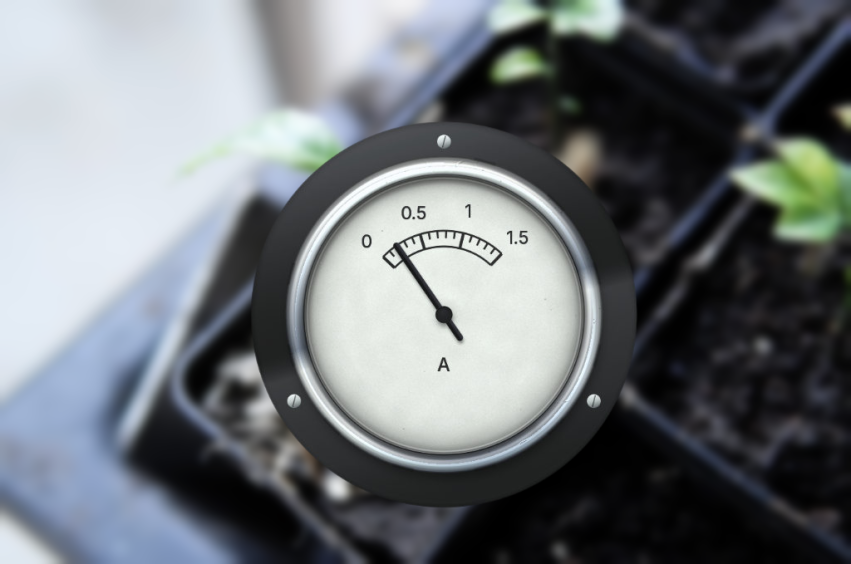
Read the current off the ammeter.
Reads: 0.2 A
